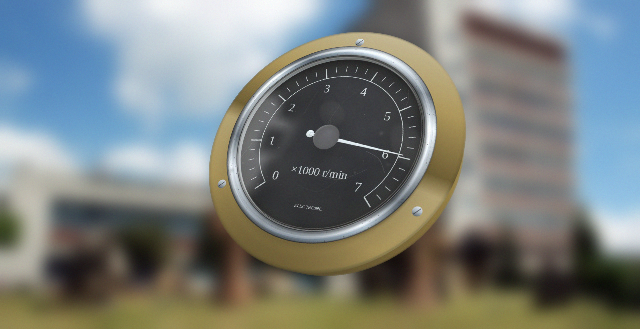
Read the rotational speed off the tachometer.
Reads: 6000 rpm
